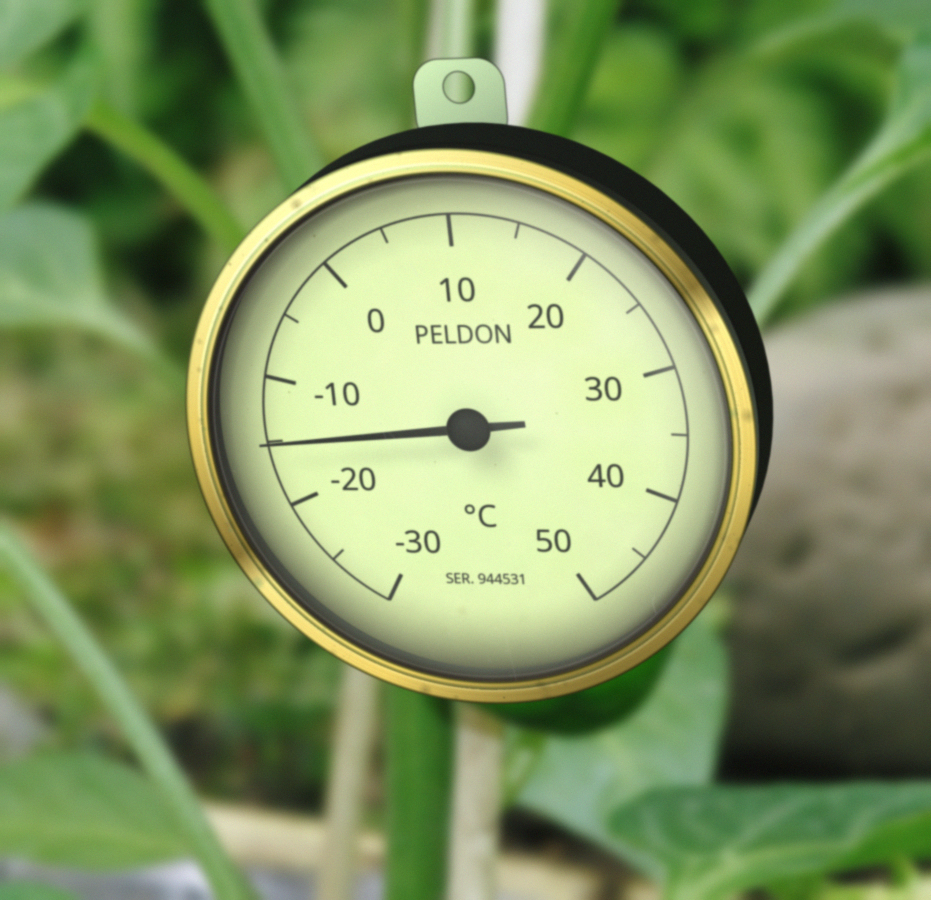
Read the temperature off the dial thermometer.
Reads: -15 °C
